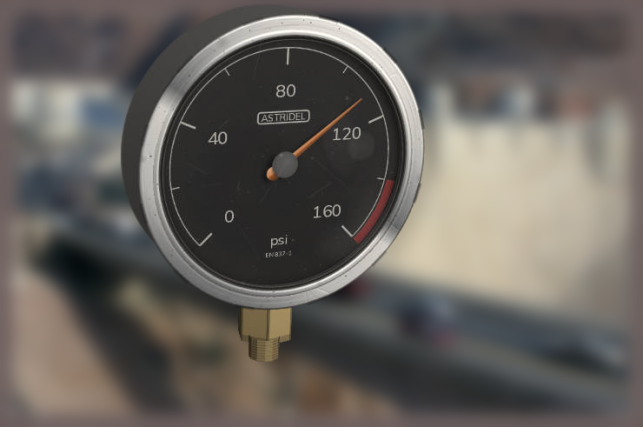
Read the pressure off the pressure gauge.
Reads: 110 psi
